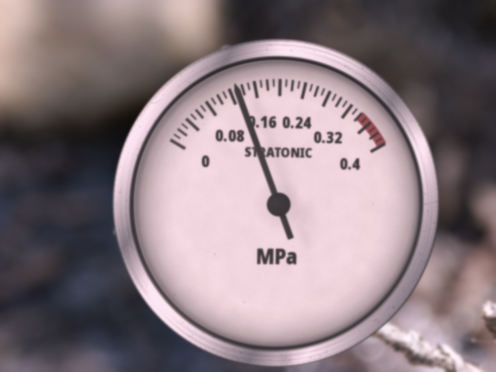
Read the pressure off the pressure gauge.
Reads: 0.13 MPa
